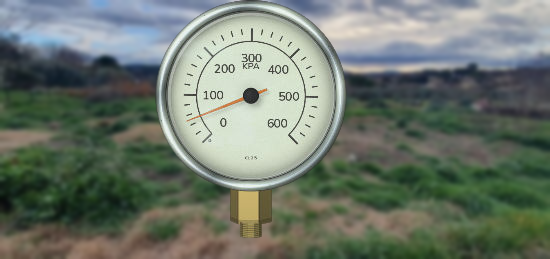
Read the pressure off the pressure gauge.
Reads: 50 kPa
